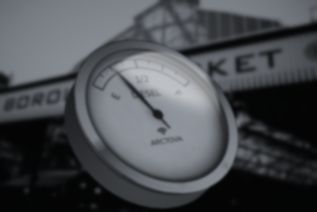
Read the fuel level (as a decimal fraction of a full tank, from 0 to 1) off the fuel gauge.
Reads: 0.25
